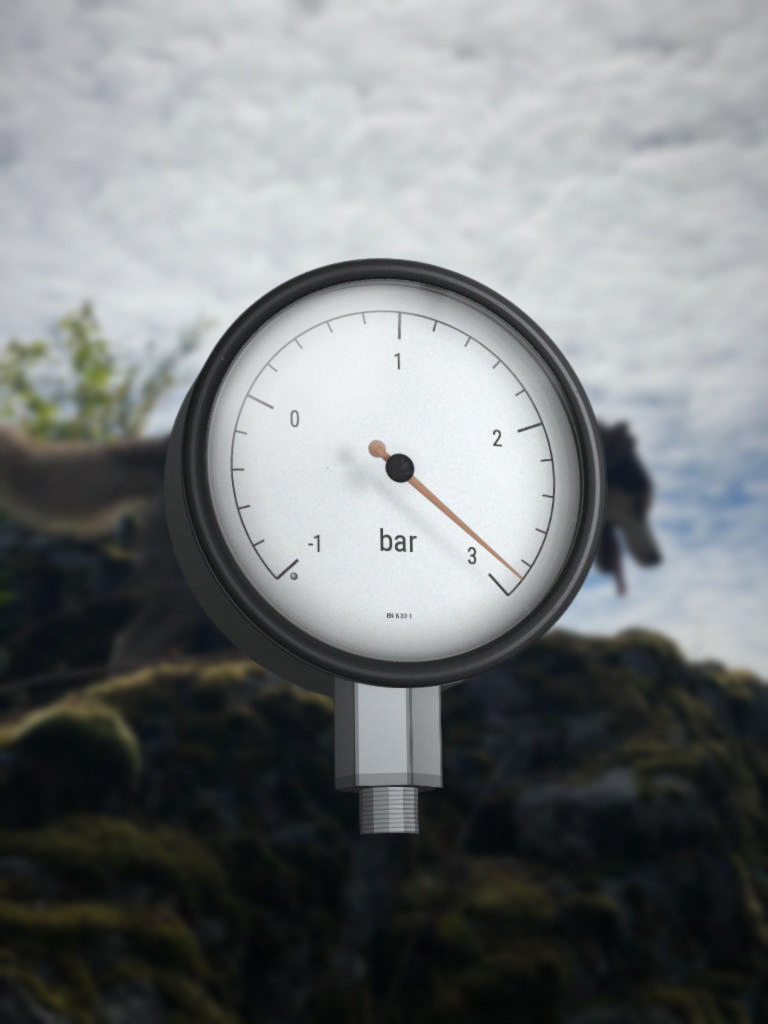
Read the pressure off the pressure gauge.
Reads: 2.9 bar
